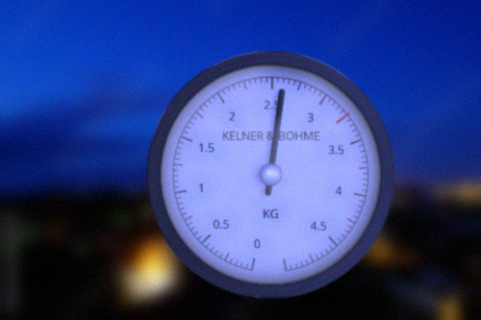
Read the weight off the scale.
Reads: 2.6 kg
